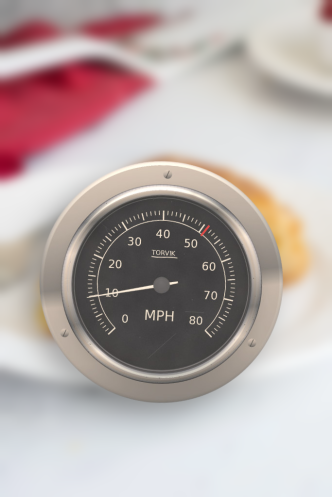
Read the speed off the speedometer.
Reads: 10 mph
